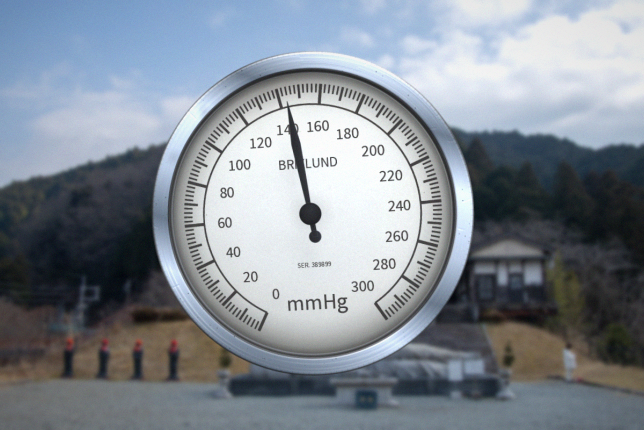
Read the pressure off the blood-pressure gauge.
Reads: 144 mmHg
